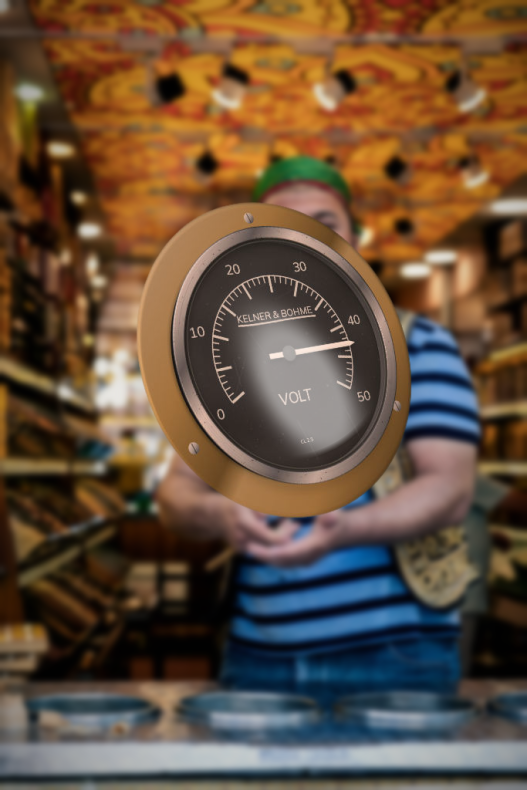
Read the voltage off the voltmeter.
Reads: 43 V
